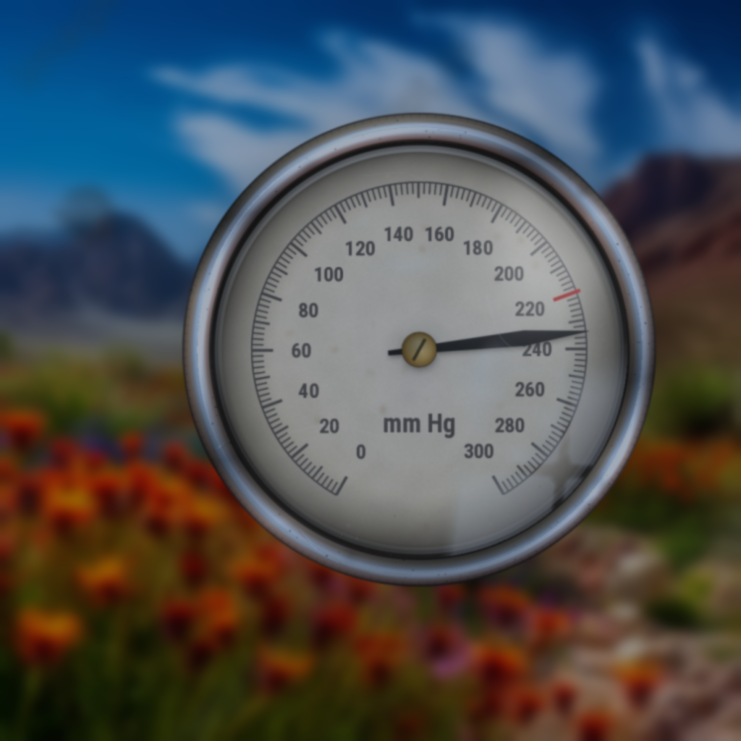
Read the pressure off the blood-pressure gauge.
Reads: 234 mmHg
